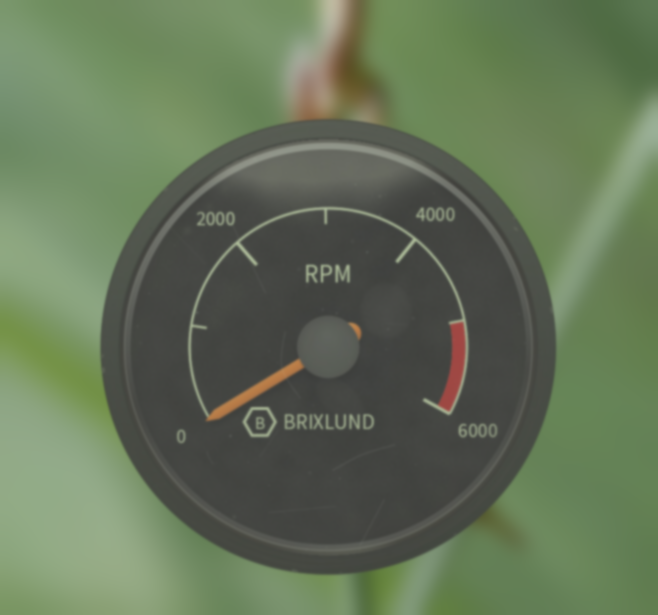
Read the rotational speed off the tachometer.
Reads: 0 rpm
